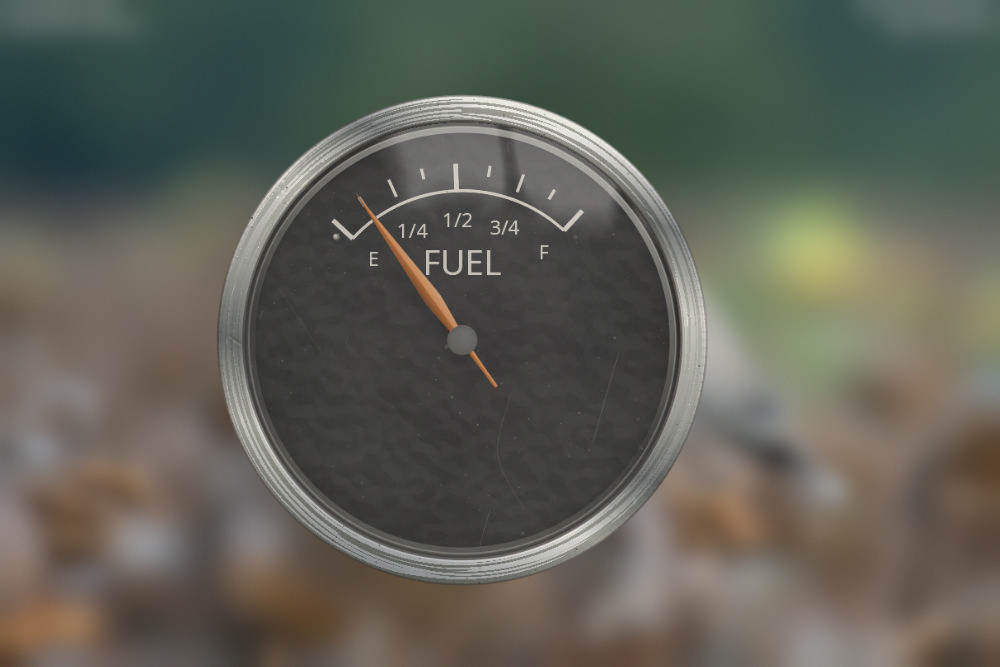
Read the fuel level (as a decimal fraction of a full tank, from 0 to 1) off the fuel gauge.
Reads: 0.125
